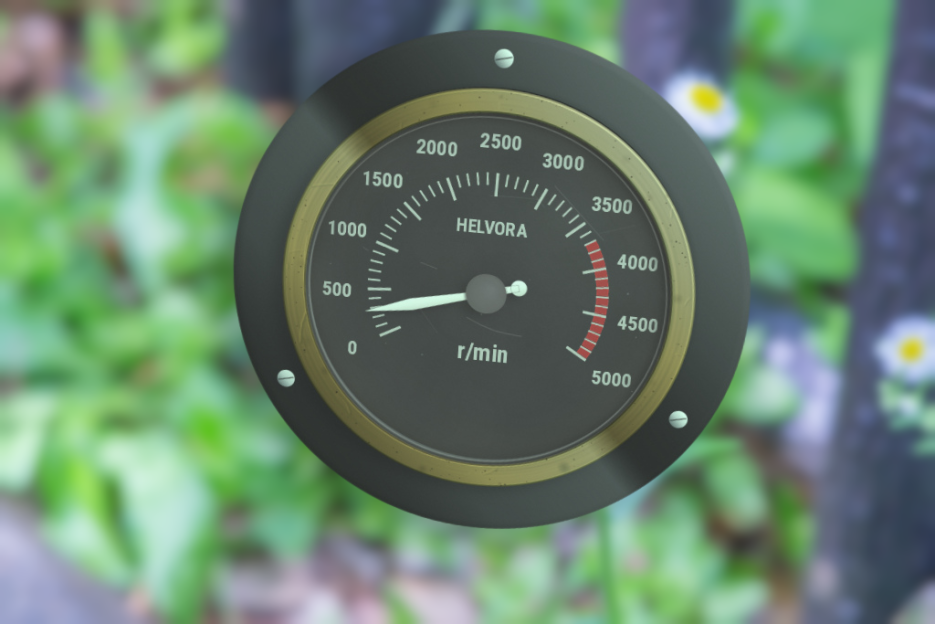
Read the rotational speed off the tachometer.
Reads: 300 rpm
